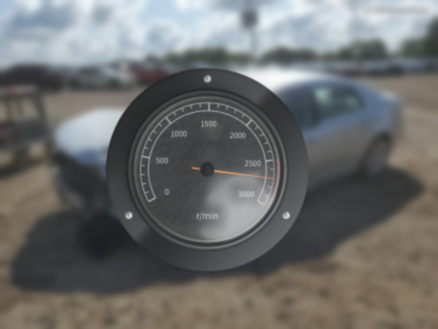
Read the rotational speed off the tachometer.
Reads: 2700 rpm
